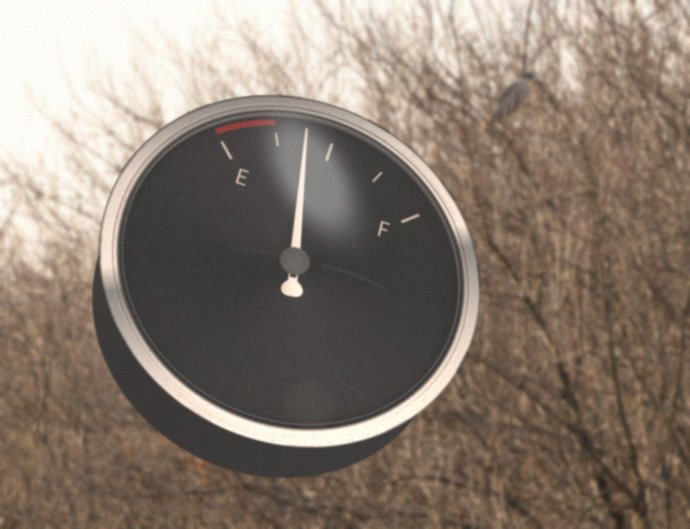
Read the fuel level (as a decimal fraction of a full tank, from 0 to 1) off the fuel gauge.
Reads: 0.375
